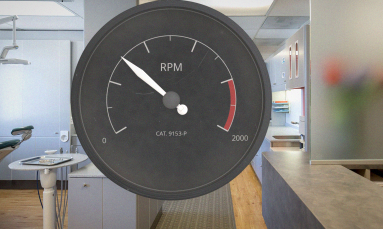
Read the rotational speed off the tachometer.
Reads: 600 rpm
